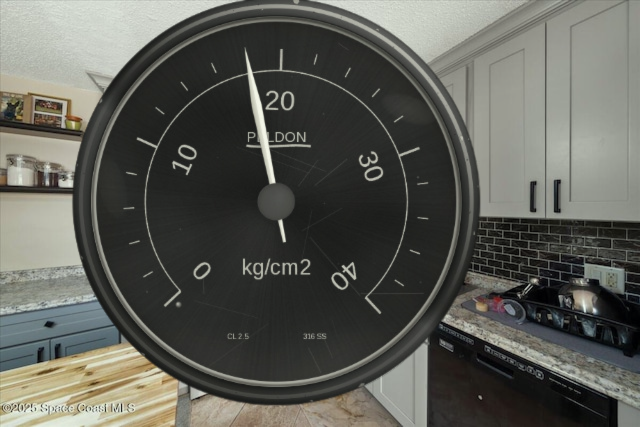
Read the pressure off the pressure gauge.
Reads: 18 kg/cm²
